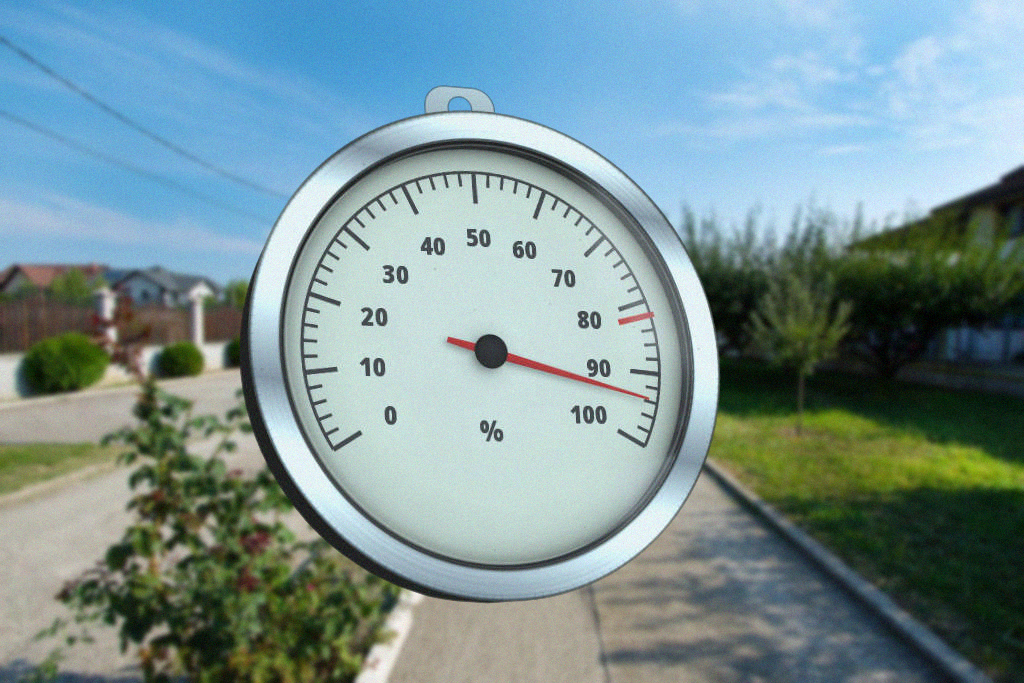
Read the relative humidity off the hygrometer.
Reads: 94 %
